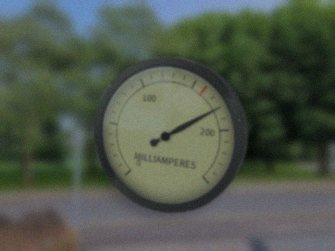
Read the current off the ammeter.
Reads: 180 mA
